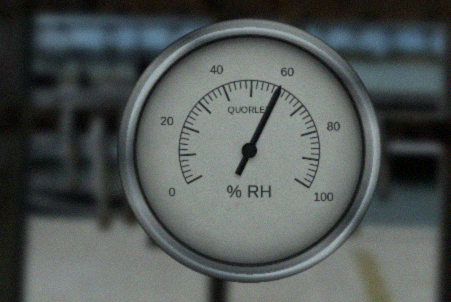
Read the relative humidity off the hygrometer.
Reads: 60 %
